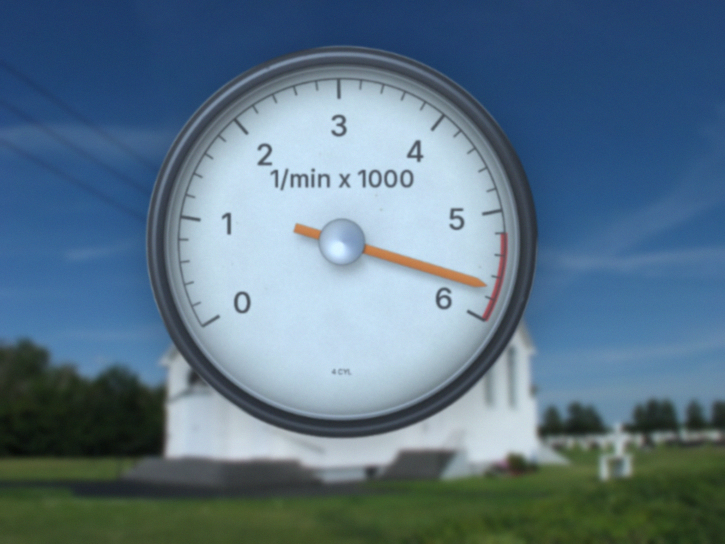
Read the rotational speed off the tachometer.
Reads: 5700 rpm
